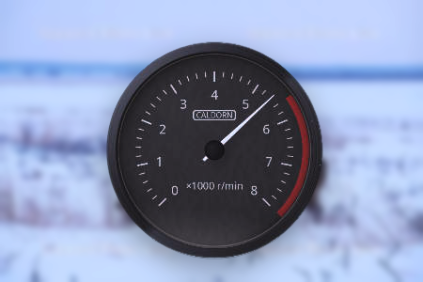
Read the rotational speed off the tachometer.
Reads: 5400 rpm
